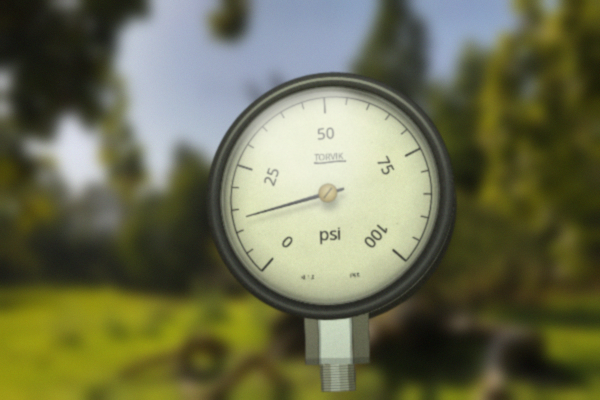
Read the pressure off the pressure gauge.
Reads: 12.5 psi
